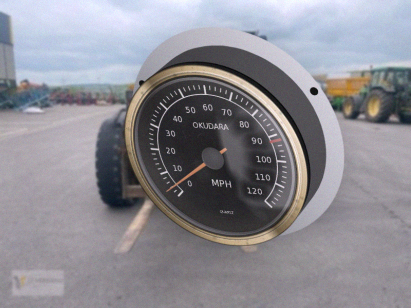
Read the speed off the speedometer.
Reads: 4 mph
